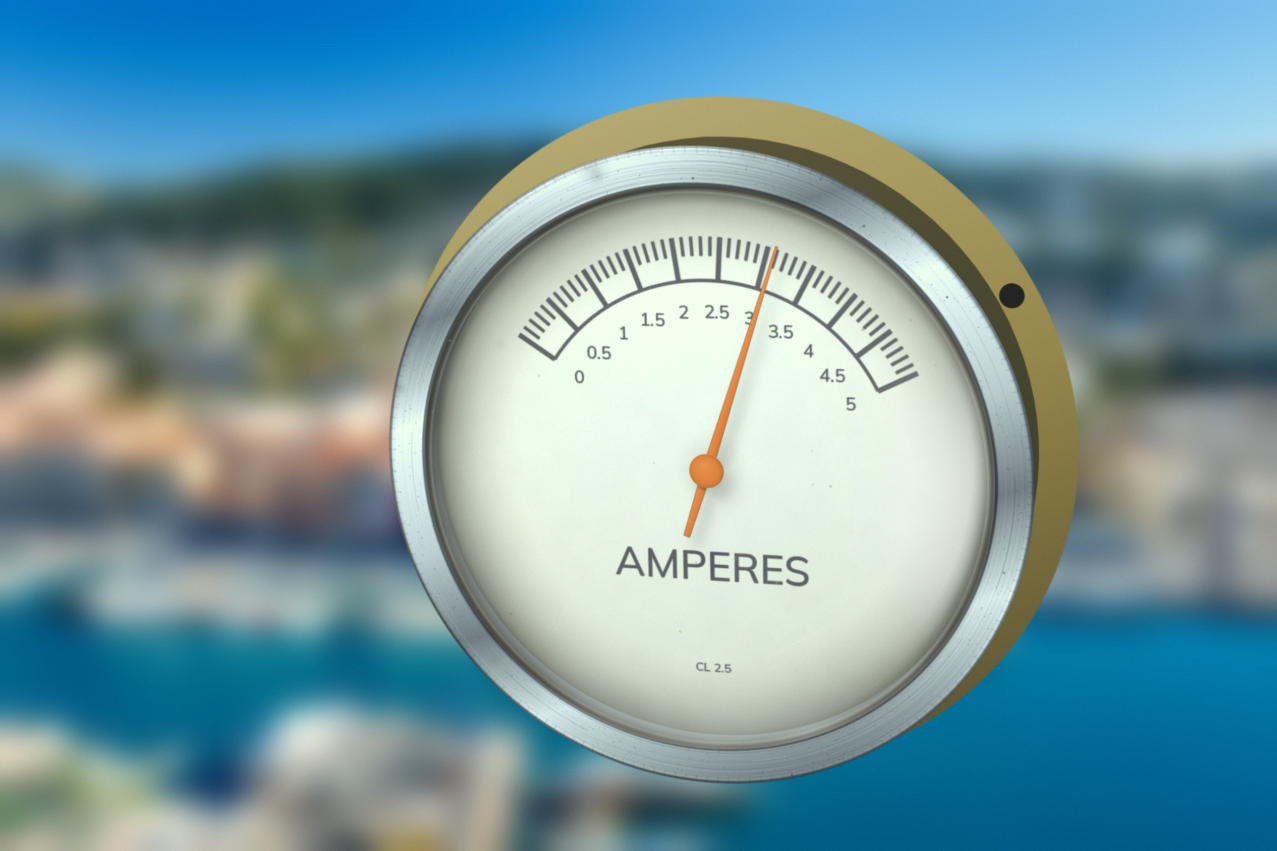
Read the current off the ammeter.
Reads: 3.1 A
